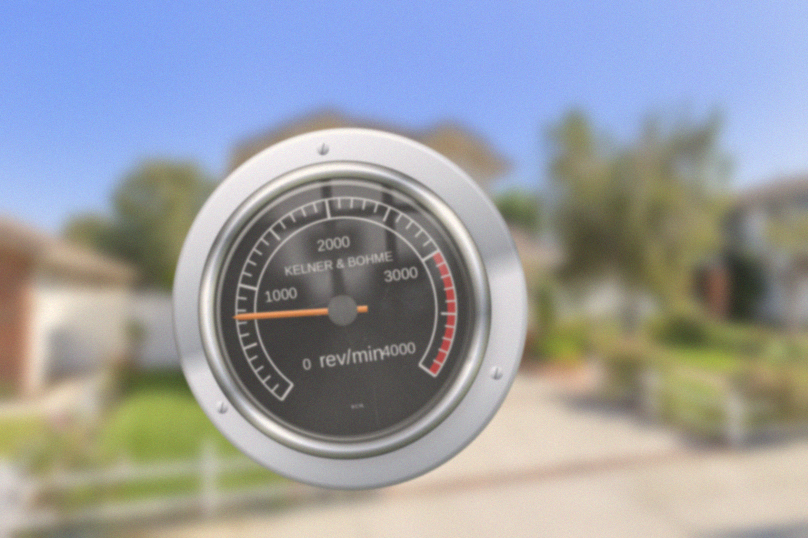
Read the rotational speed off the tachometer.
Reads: 750 rpm
